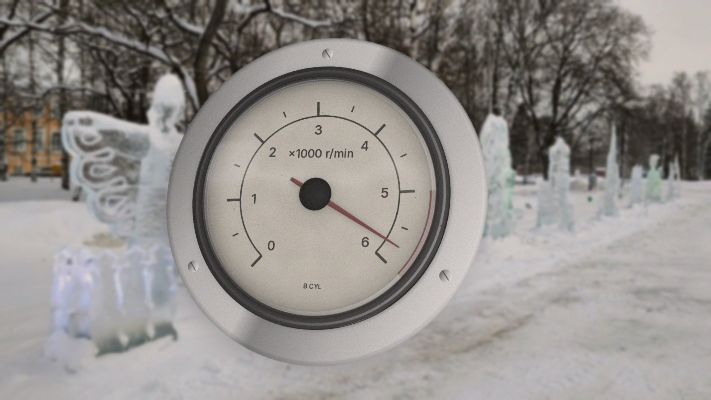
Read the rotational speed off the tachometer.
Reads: 5750 rpm
